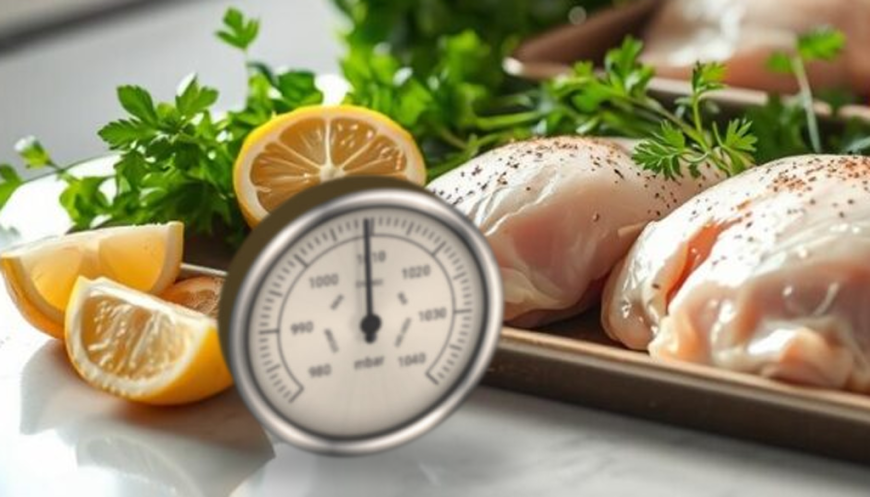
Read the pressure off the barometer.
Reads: 1009 mbar
